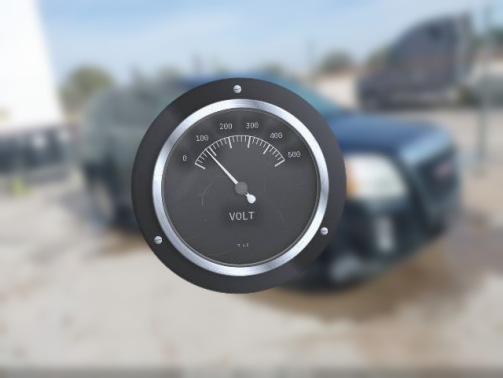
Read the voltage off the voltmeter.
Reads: 80 V
